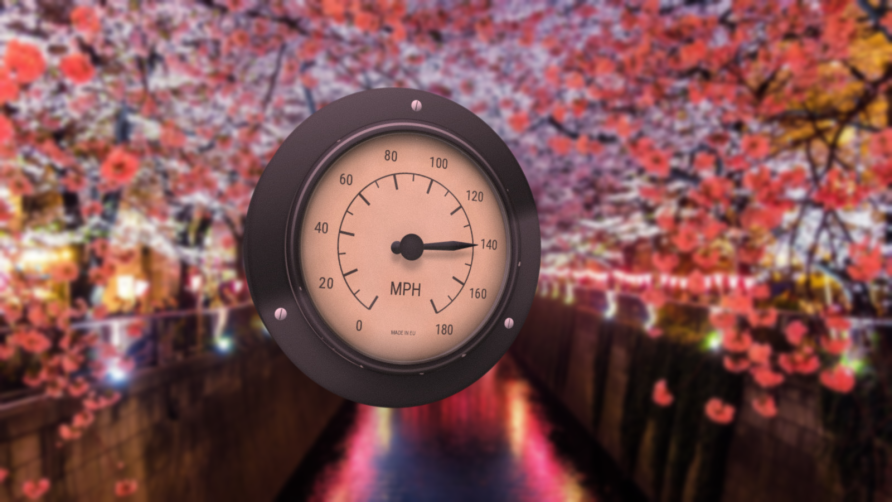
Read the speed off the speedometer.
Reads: 140 mph
